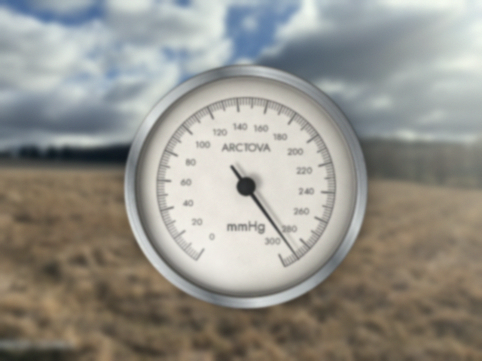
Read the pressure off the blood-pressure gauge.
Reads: 290 mmHg
